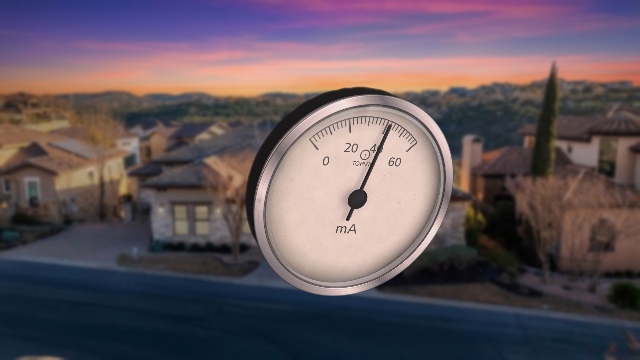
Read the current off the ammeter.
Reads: 40 mA
